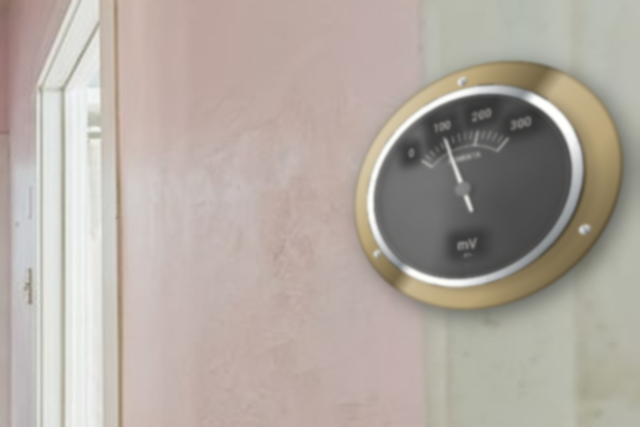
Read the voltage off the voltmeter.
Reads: 100 mV
